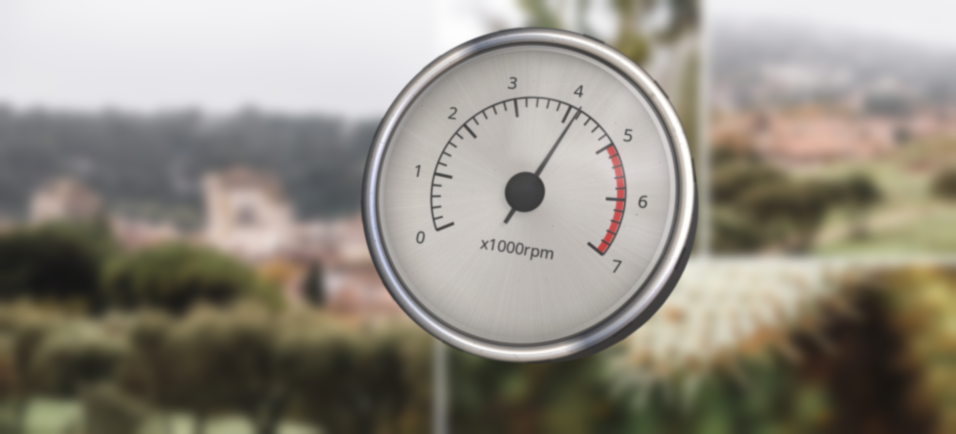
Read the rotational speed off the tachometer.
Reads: 4200 rpm
